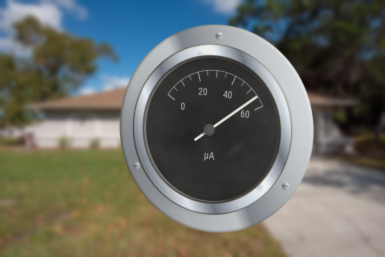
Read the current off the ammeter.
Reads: 55 µA
